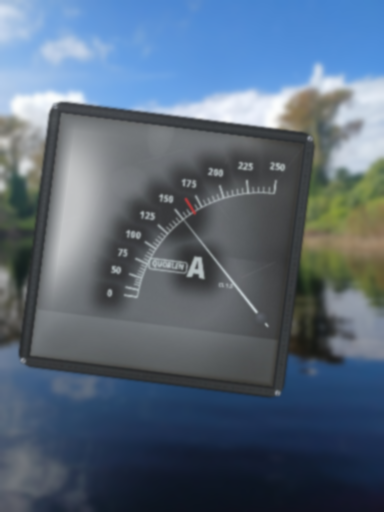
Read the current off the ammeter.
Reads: 150 A
